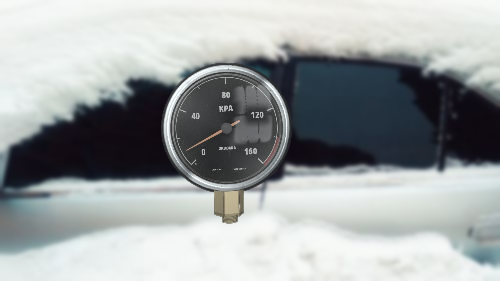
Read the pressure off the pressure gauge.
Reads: 10 kPa
